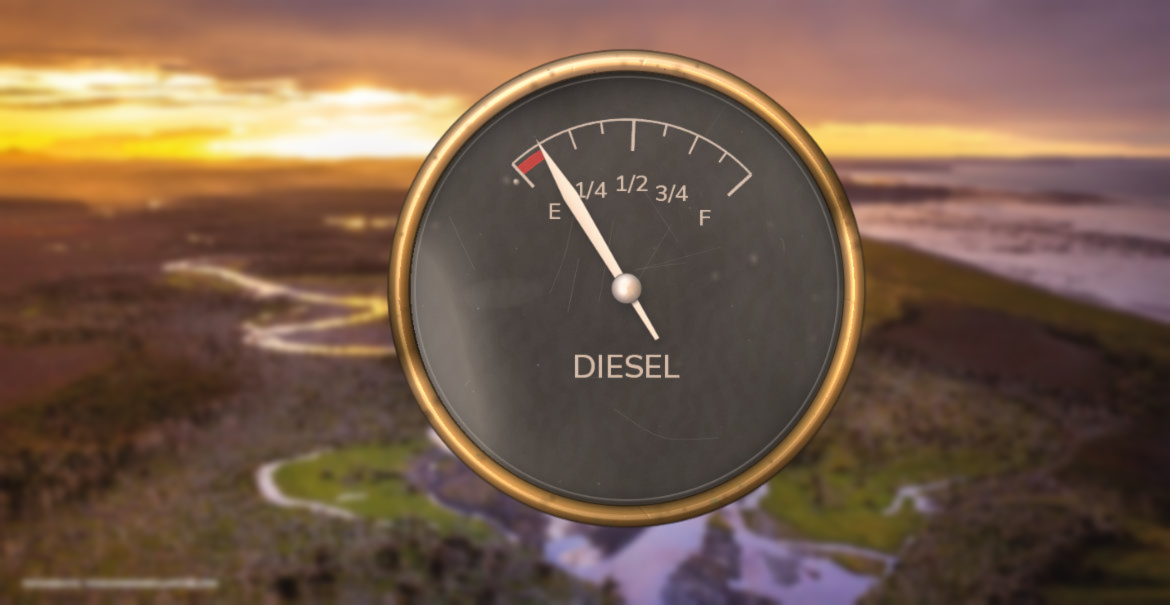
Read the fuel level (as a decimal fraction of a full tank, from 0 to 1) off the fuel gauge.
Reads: 0.125
